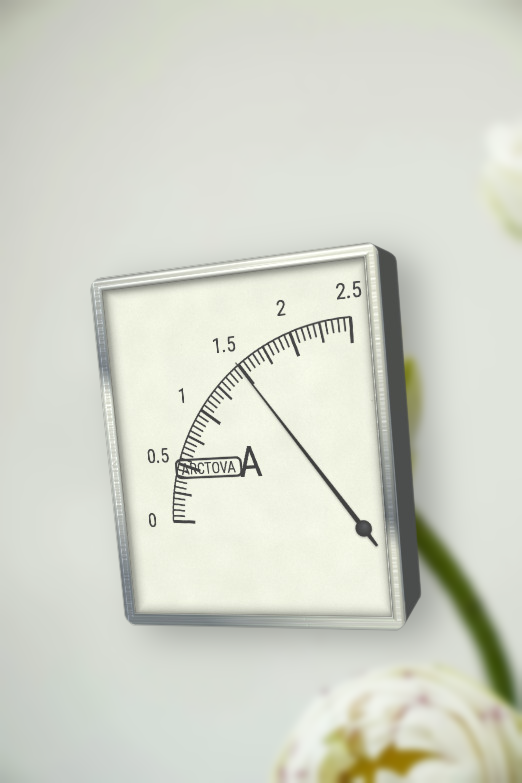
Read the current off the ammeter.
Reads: 1.5 A
